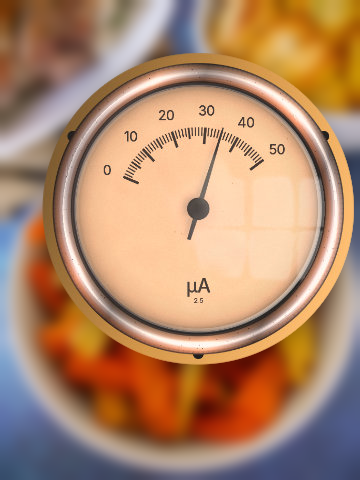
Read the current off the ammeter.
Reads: 35 µA
